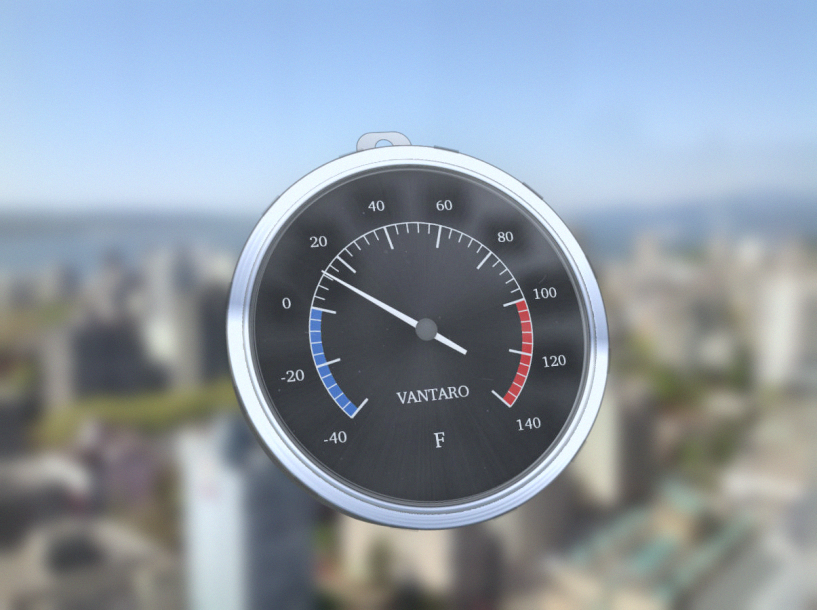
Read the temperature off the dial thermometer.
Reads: 12 °F
